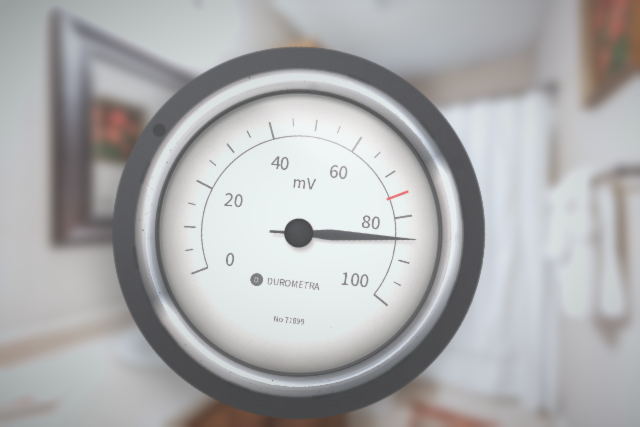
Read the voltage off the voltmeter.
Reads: 85 mV
